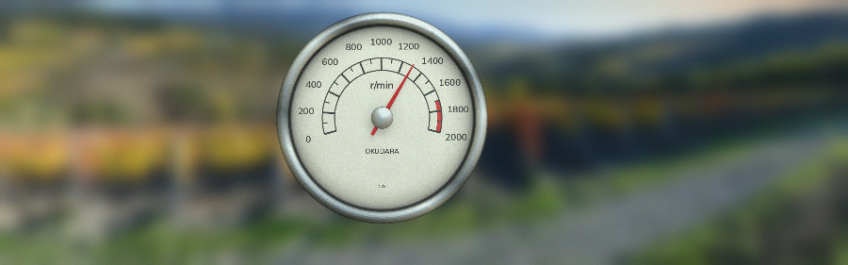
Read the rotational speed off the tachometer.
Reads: 1300 rpm
